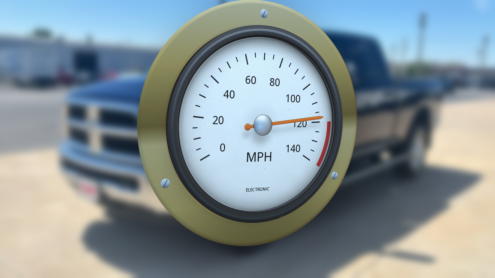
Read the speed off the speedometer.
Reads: 117.5 mph
